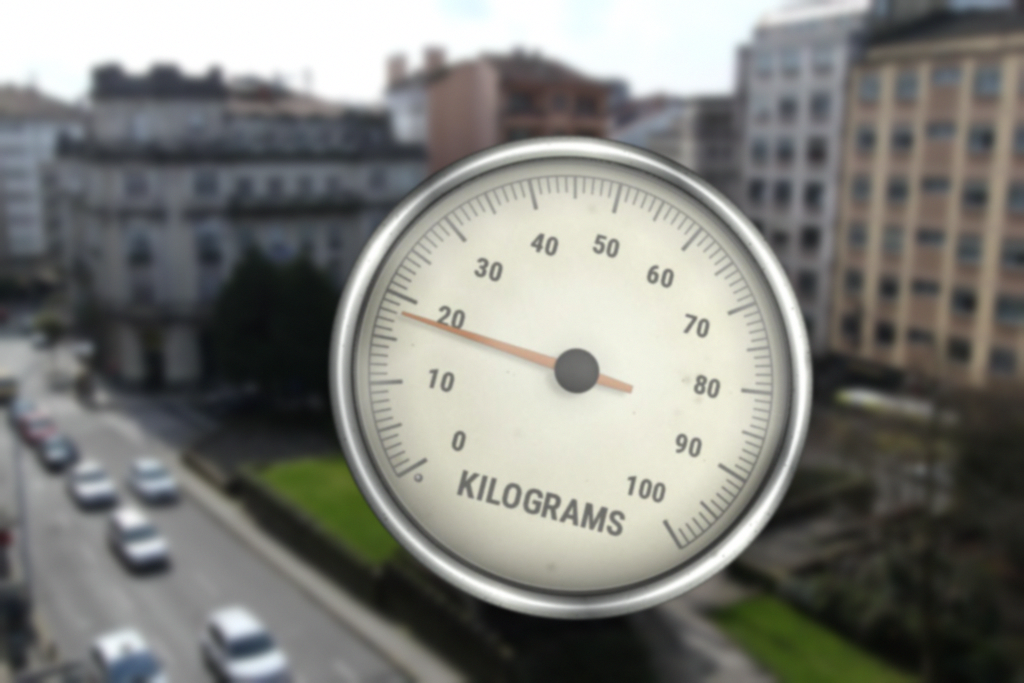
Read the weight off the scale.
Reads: 18 kg
